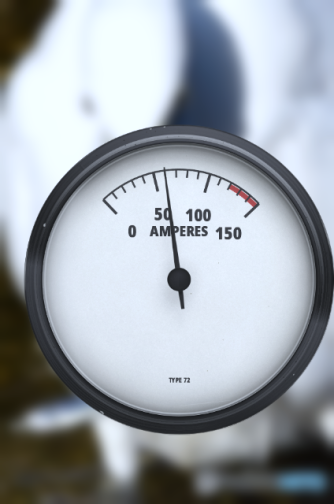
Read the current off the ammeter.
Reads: 60 A
